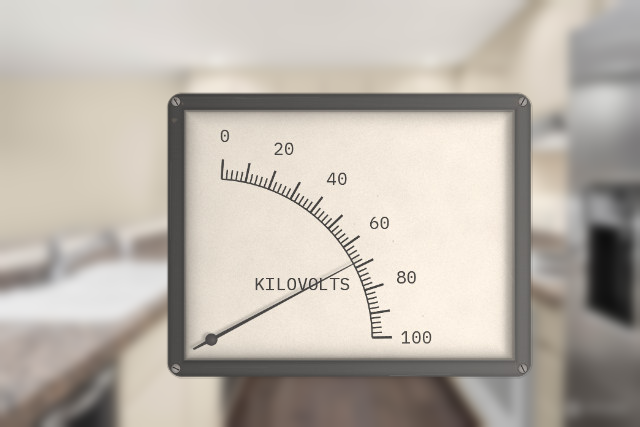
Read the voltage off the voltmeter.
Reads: 68 kV
